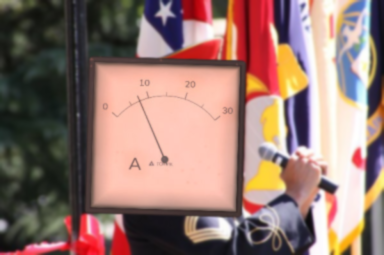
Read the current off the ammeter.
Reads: 7.5 A
